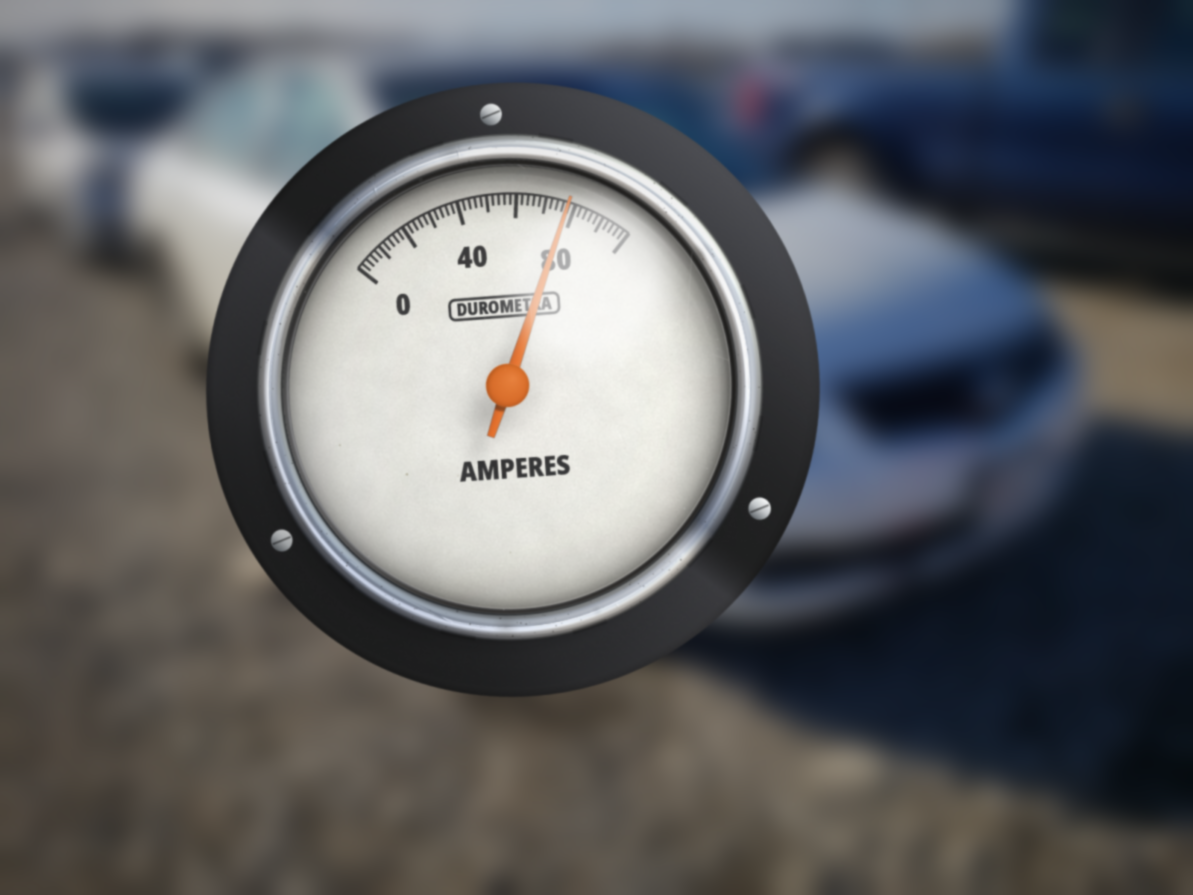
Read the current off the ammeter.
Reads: 78 A
